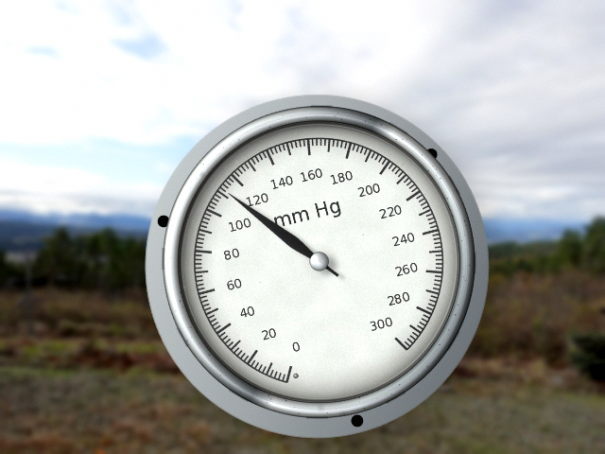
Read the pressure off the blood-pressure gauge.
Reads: 112 mmHg
